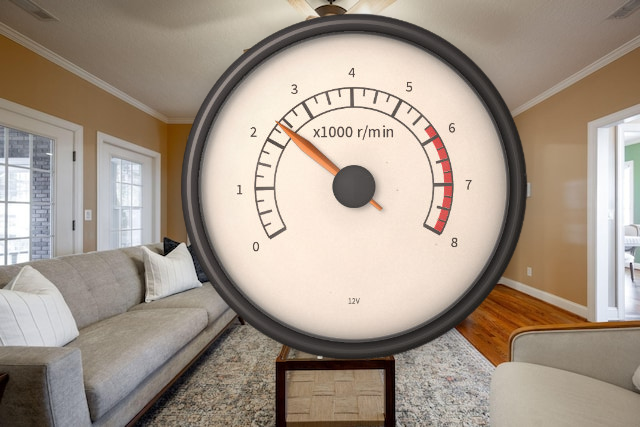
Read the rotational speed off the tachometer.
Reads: 2375 rpm
